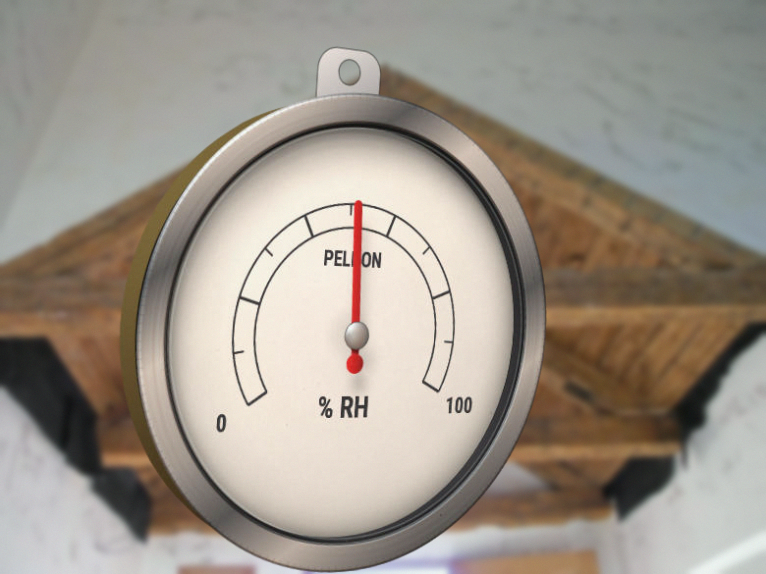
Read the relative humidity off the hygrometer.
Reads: 50 %
